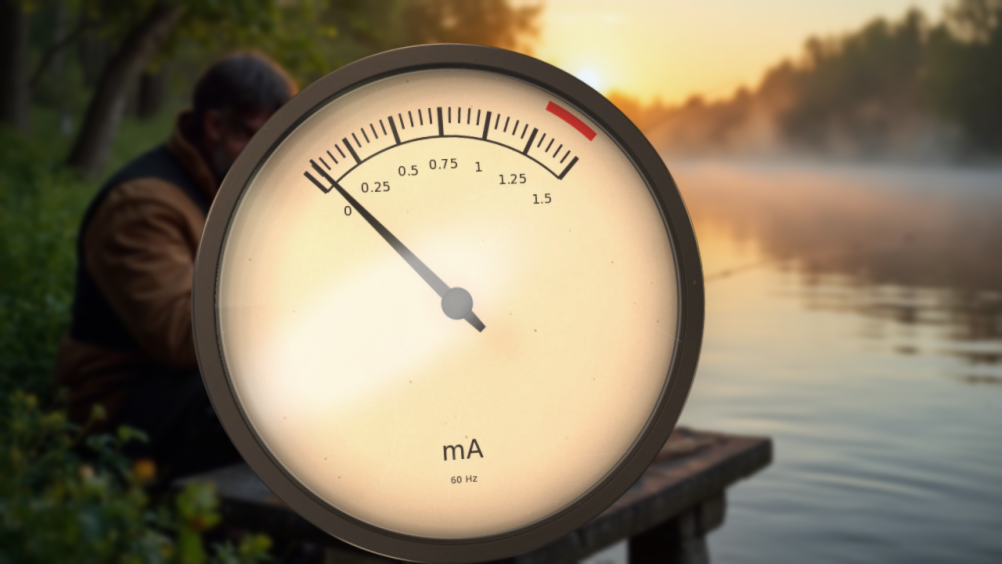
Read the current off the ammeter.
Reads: 0.05 mA
